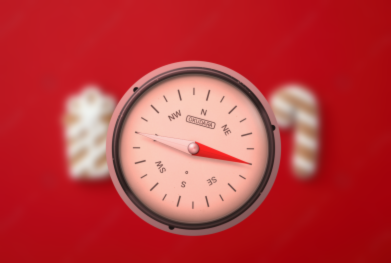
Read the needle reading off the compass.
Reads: 90 °
